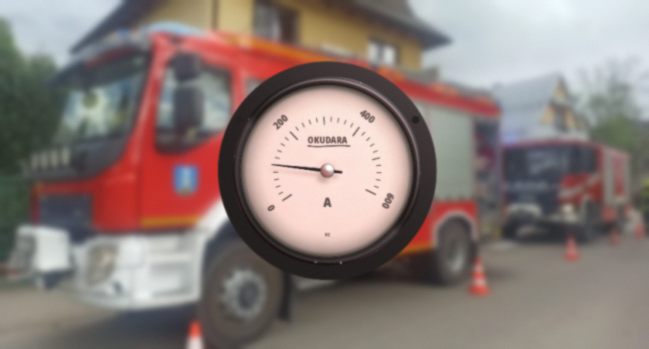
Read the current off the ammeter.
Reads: 100 A
